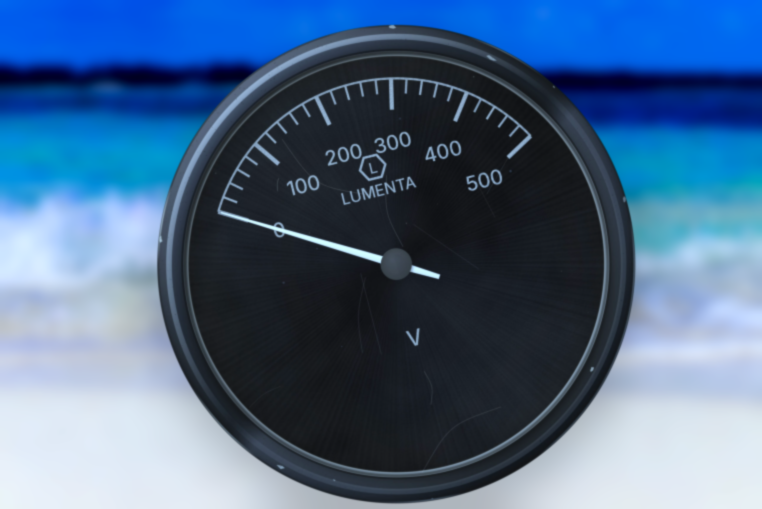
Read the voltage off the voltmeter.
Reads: 0 V
